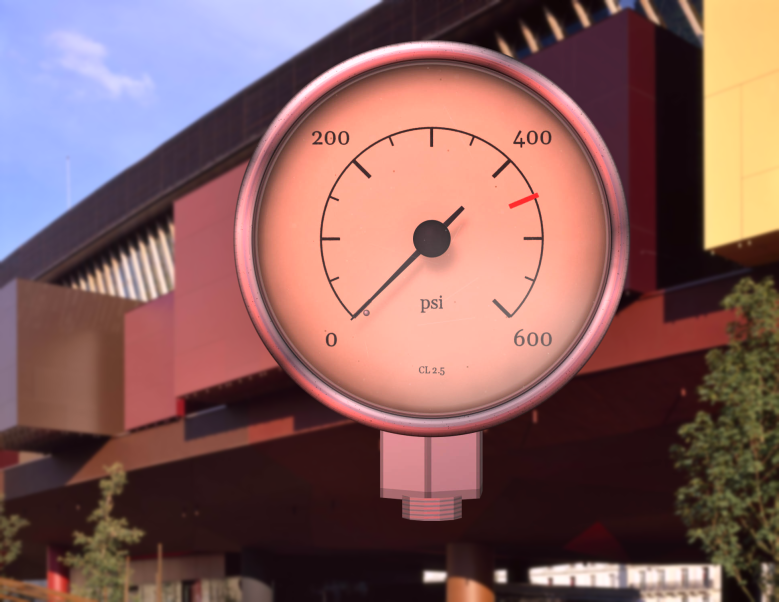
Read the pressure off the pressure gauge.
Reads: 0 psi
